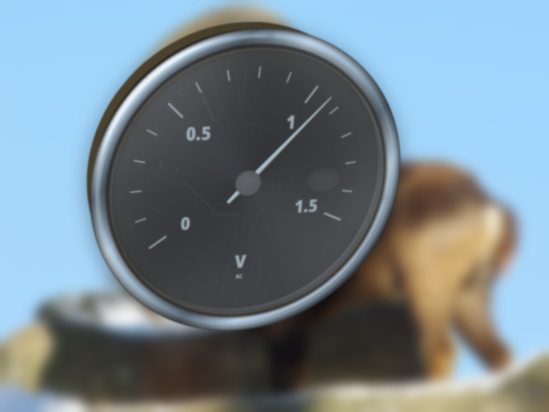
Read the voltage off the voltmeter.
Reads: 1.05 V
